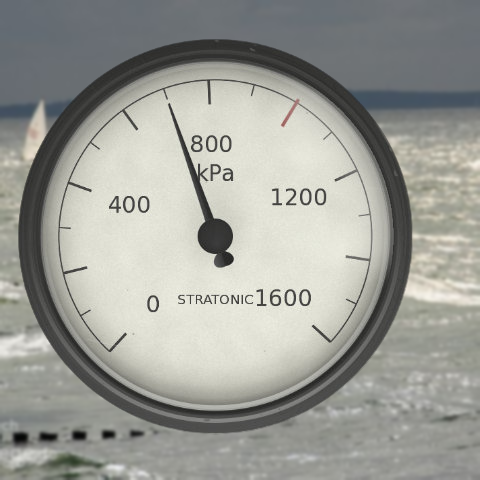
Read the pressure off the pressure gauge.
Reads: 700 kPa
